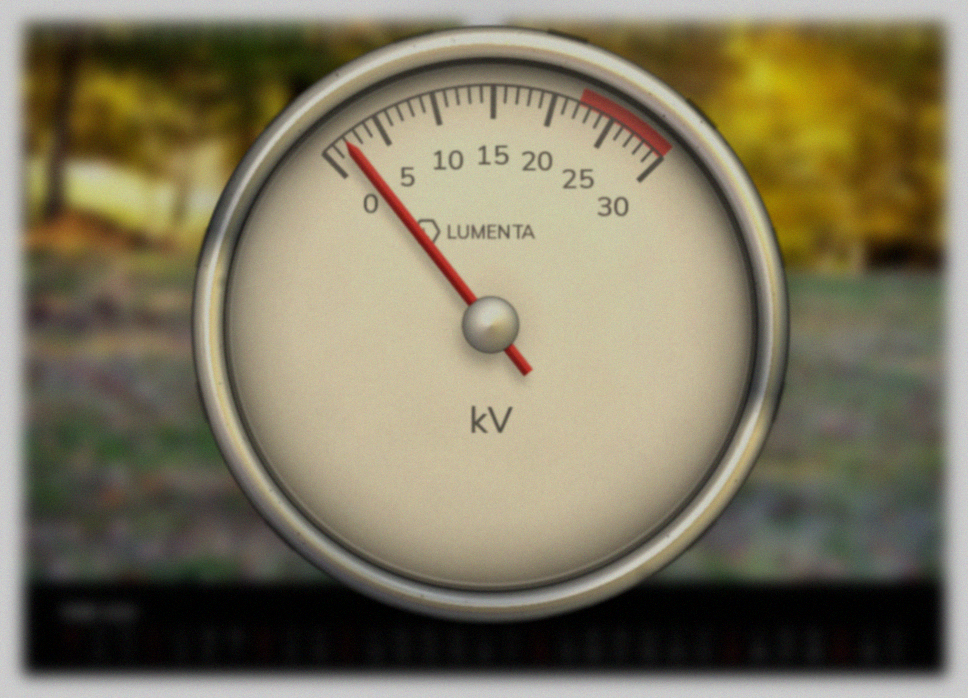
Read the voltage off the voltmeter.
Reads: 2 kV
